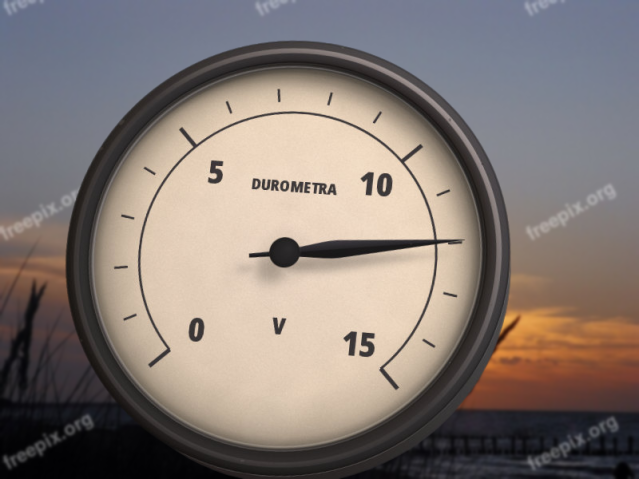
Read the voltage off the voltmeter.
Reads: 12 V
